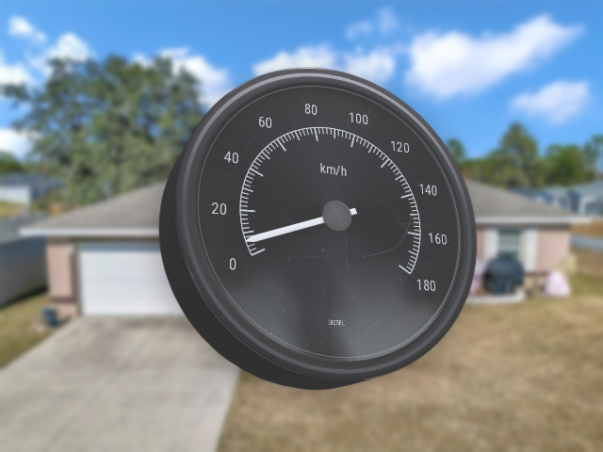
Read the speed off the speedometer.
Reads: 6 km/h
